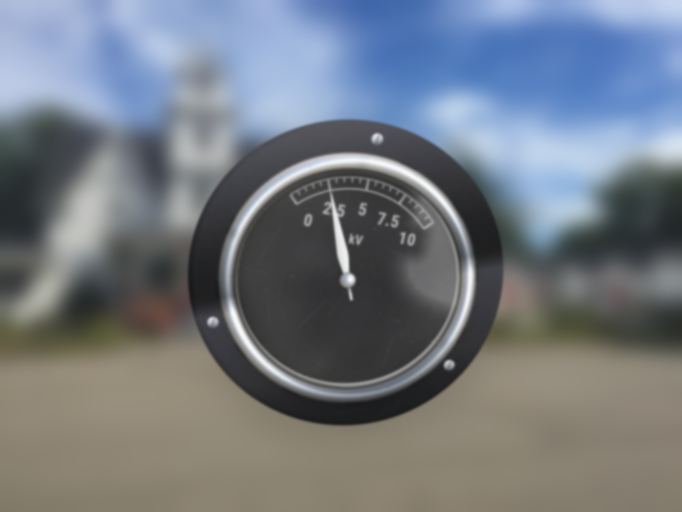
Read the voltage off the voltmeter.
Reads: 2.5 kV
